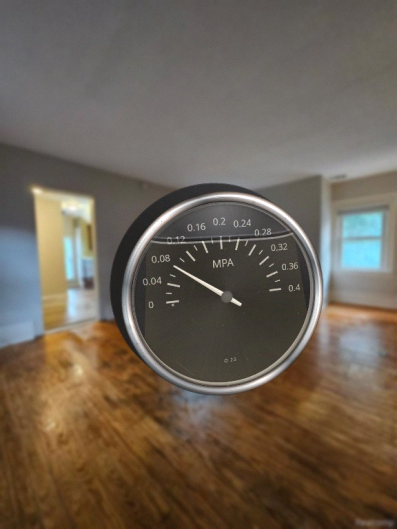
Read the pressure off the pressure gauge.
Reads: 0.08 MPa
